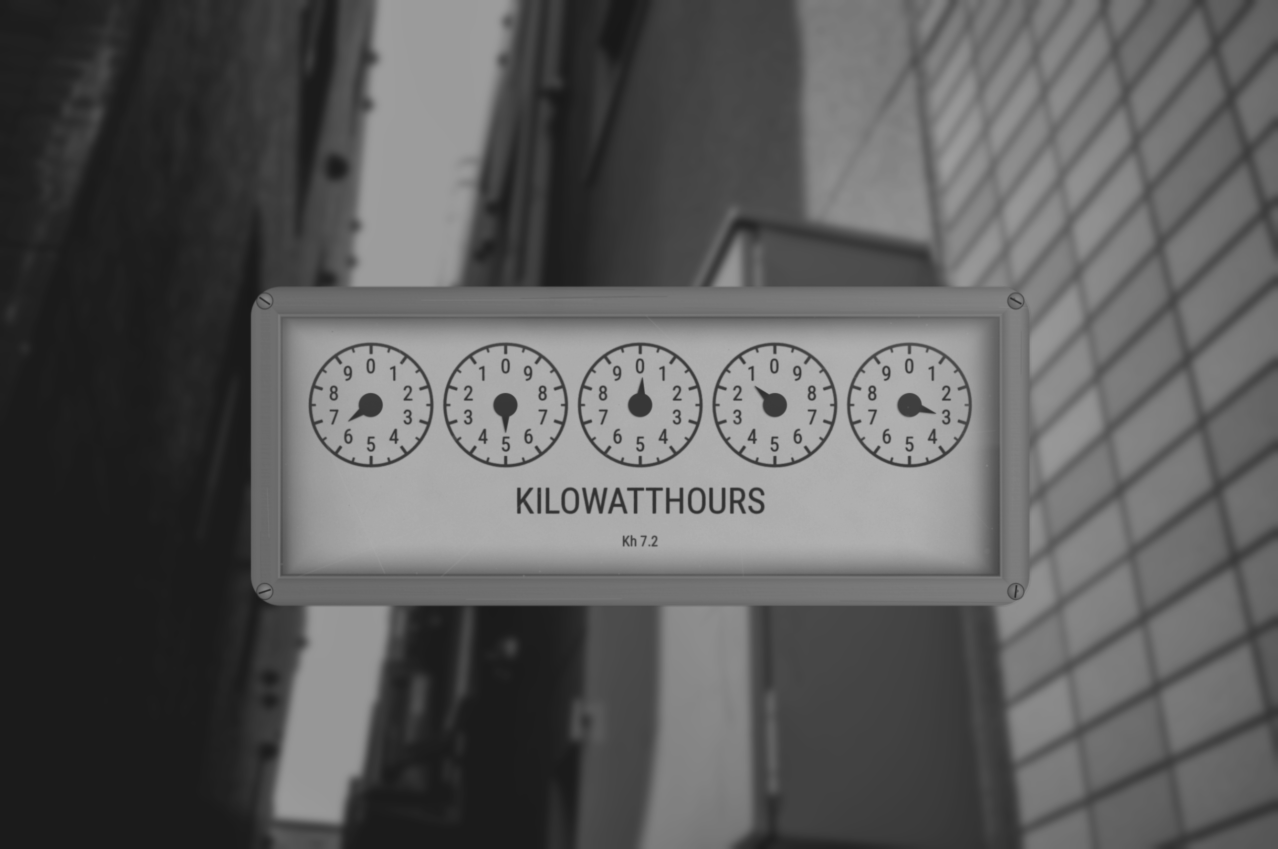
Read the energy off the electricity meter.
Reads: 65013 kWh
